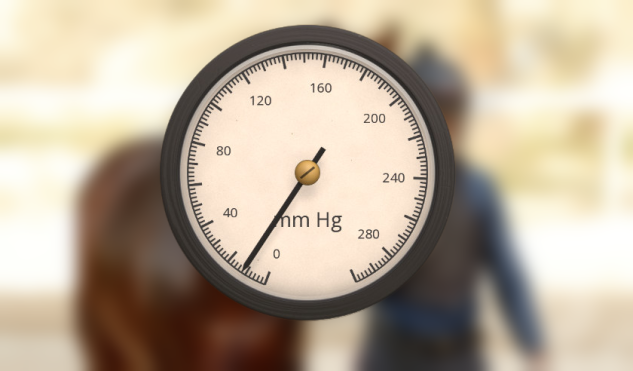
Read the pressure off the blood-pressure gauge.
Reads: 12 mmHg
